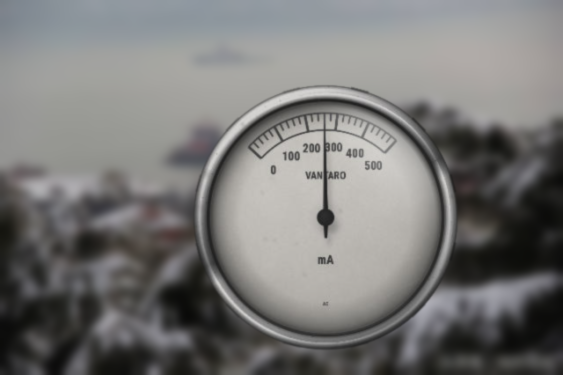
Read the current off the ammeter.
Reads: 260 mA
